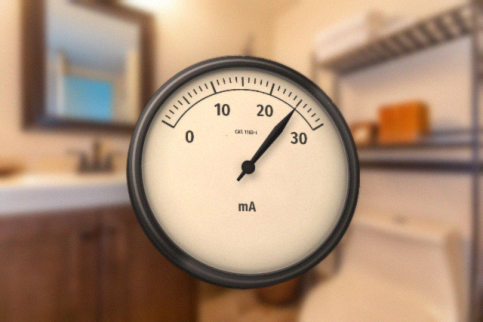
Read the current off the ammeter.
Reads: 25 mA
